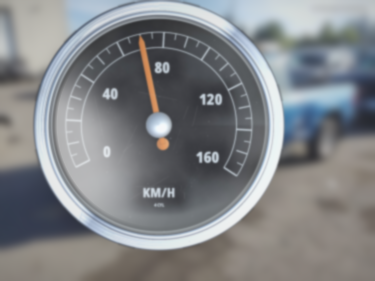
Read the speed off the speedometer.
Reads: 70 km/h
